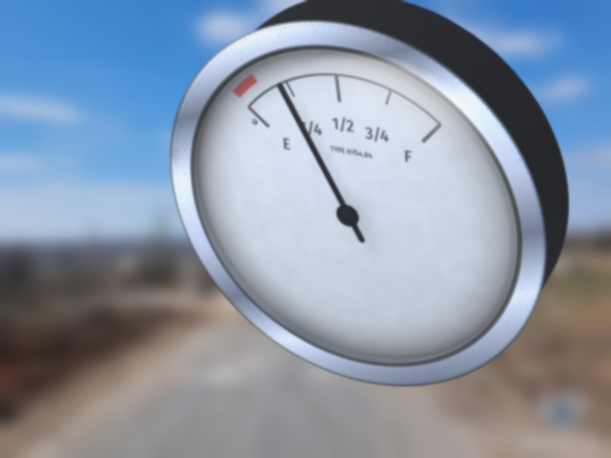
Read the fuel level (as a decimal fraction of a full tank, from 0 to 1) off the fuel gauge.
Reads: 0.25
